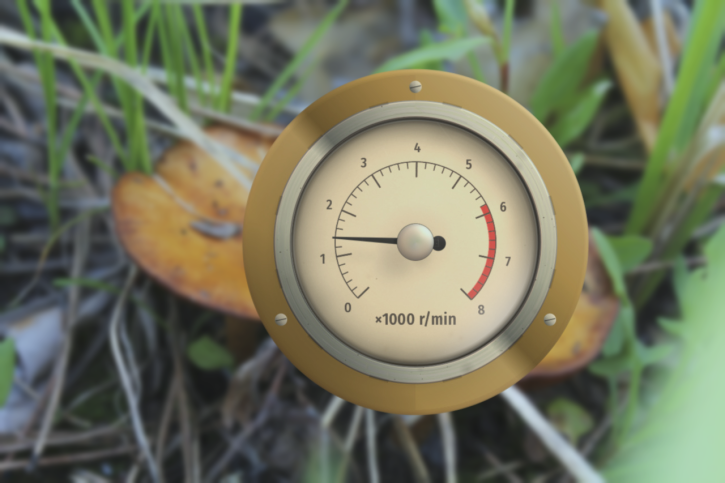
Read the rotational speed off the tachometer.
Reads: 1400 rpm
